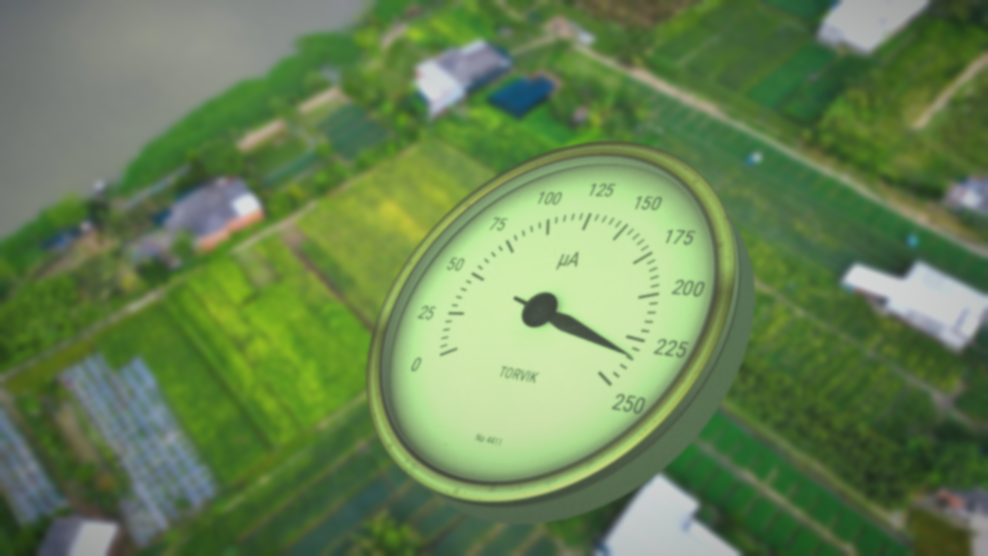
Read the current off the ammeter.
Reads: 235 µA
